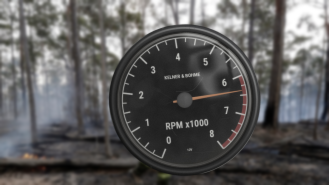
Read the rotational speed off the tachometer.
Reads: 6375 rpm
